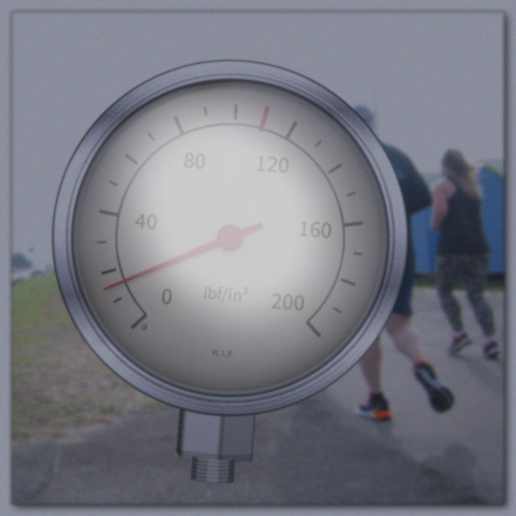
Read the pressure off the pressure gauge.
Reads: 15 psi
